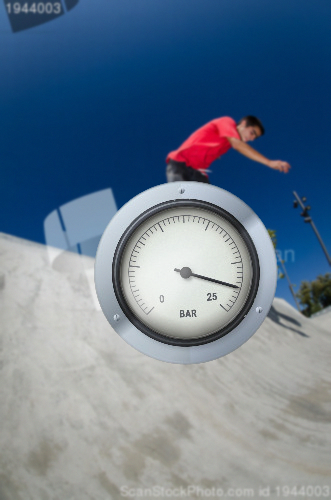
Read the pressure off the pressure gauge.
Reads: 22.5 bar
